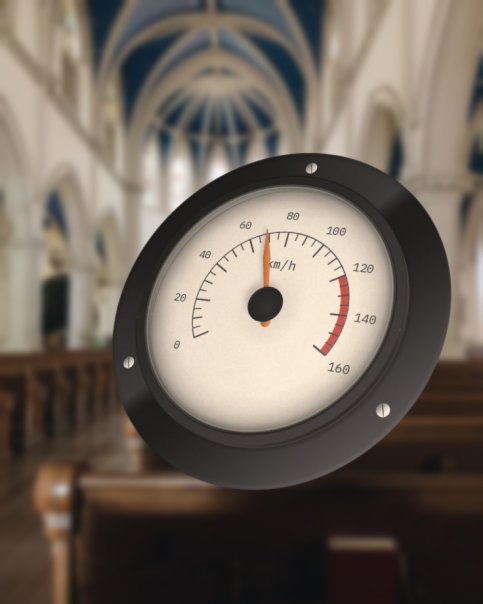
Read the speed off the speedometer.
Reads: 70 km/h
